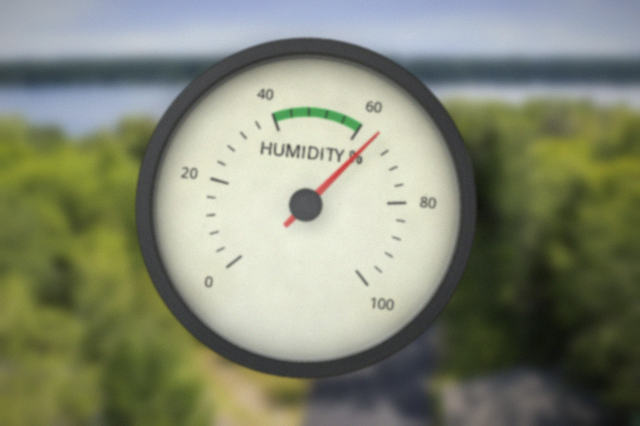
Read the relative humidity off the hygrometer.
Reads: 64 %
